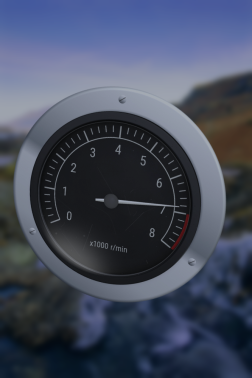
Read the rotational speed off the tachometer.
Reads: 6800 rpm
